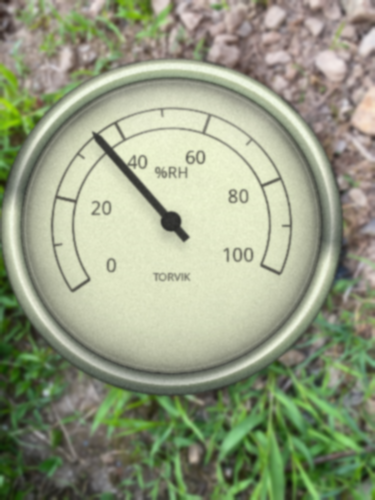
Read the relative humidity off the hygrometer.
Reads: 35 %
